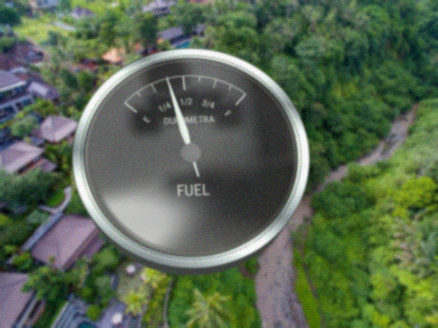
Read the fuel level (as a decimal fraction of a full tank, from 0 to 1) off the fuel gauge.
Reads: 0.375
